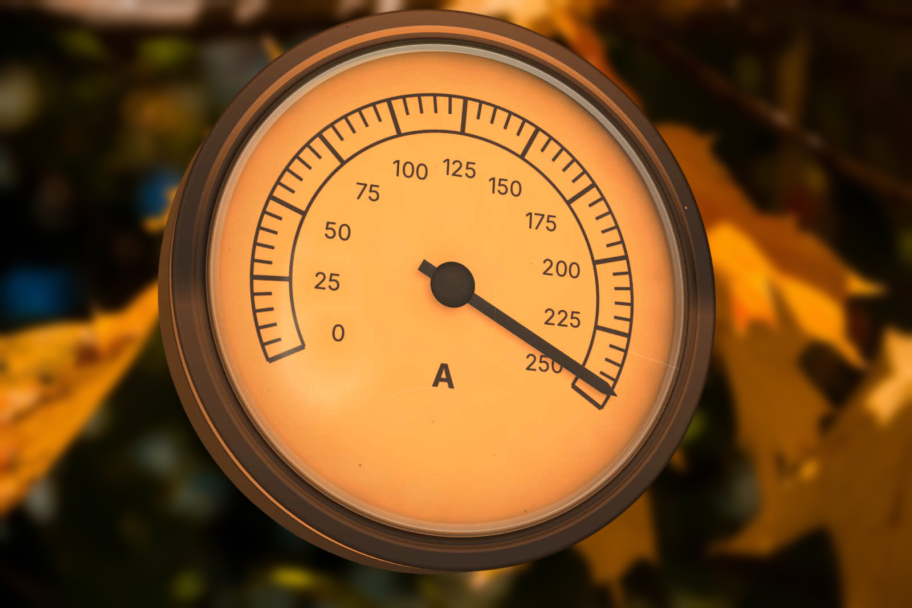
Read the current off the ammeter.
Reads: 245 A
